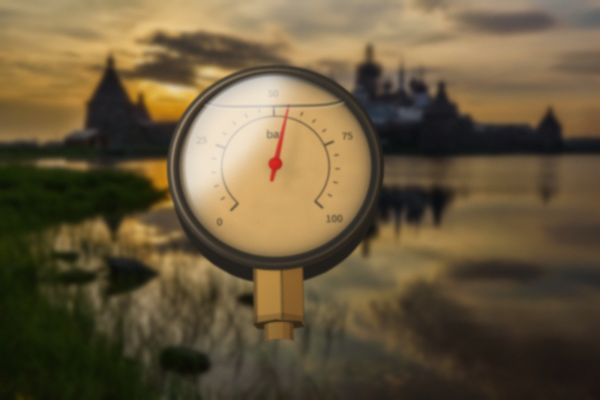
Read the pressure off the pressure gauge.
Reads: 55 bar
